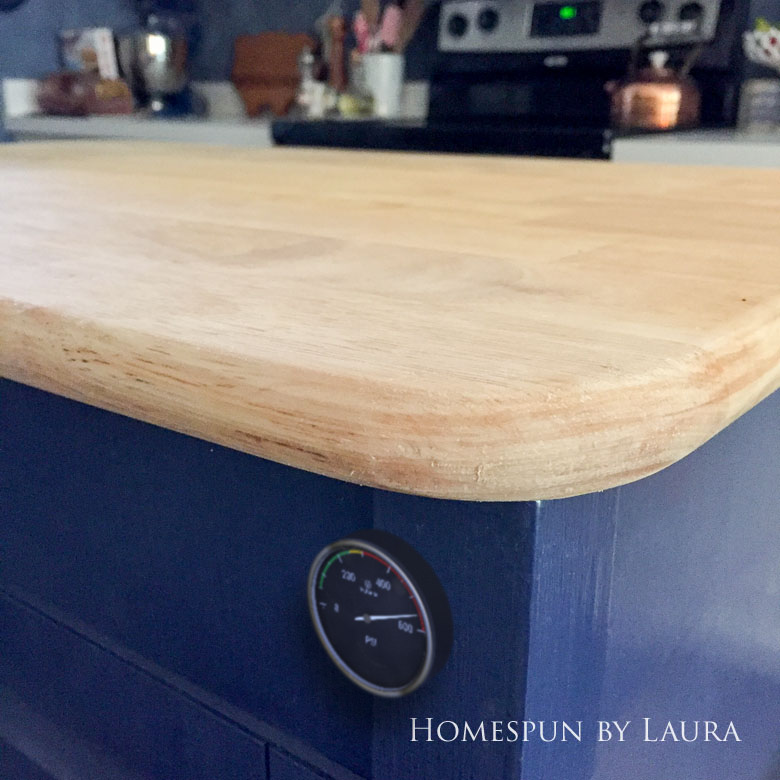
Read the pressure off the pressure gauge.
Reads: 550 psi
